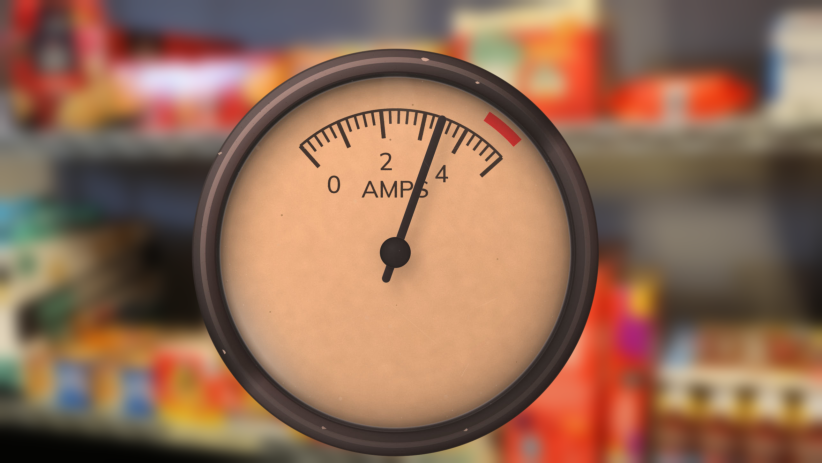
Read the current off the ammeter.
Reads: 3.4 A
